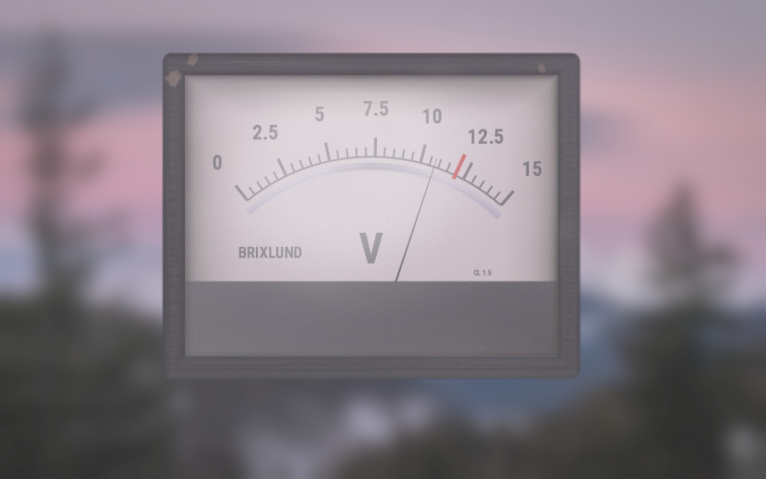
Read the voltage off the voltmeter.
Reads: 10.75 V
